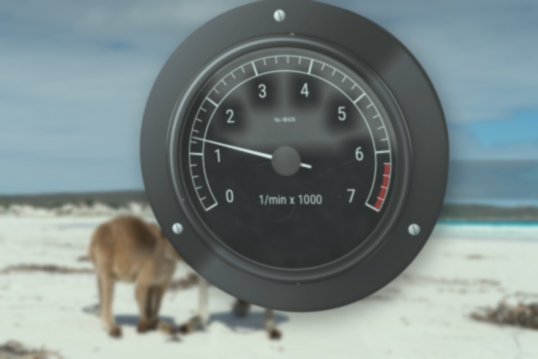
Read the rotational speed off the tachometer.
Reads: 1300 rpm
